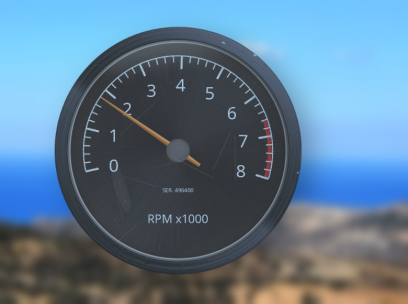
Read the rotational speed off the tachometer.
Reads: 1800 rpm
